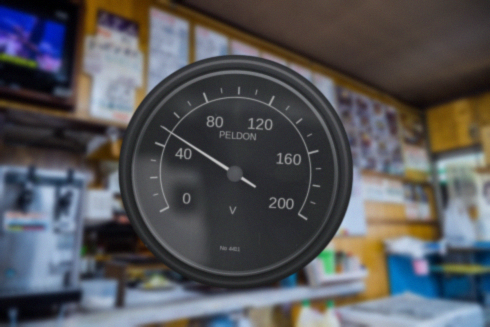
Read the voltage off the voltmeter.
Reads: 50 V
